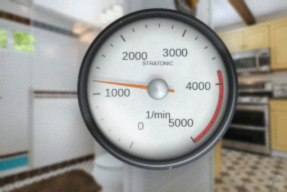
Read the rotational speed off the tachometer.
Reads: 1200 rpm
